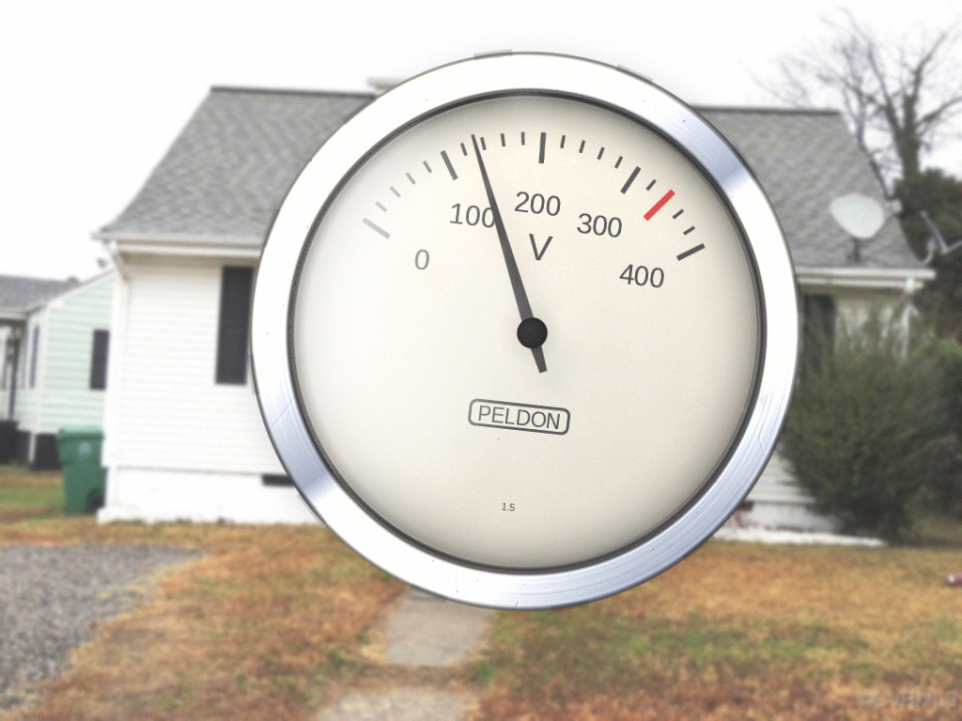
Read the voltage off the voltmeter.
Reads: 130 V
